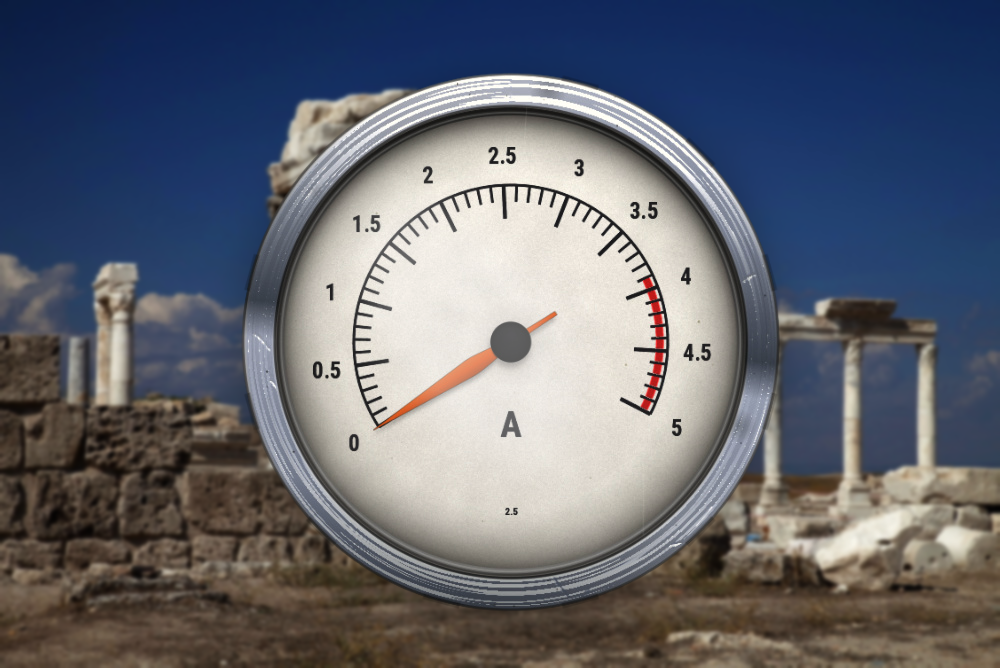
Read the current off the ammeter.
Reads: 0 A
